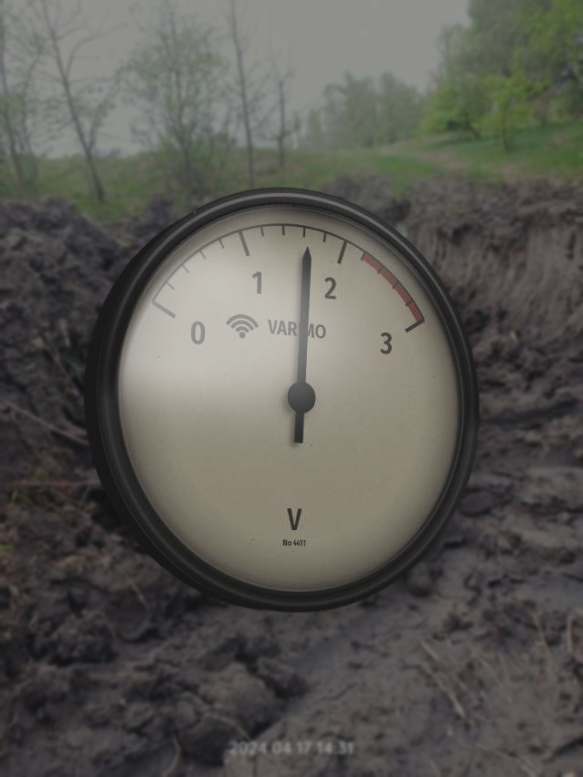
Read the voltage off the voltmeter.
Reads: 1.6 V
